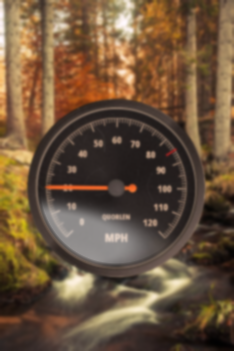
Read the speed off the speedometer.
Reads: 20 mph
